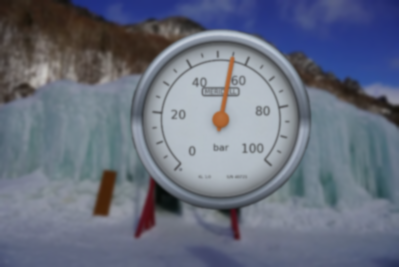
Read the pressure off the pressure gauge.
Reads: 55 bar
